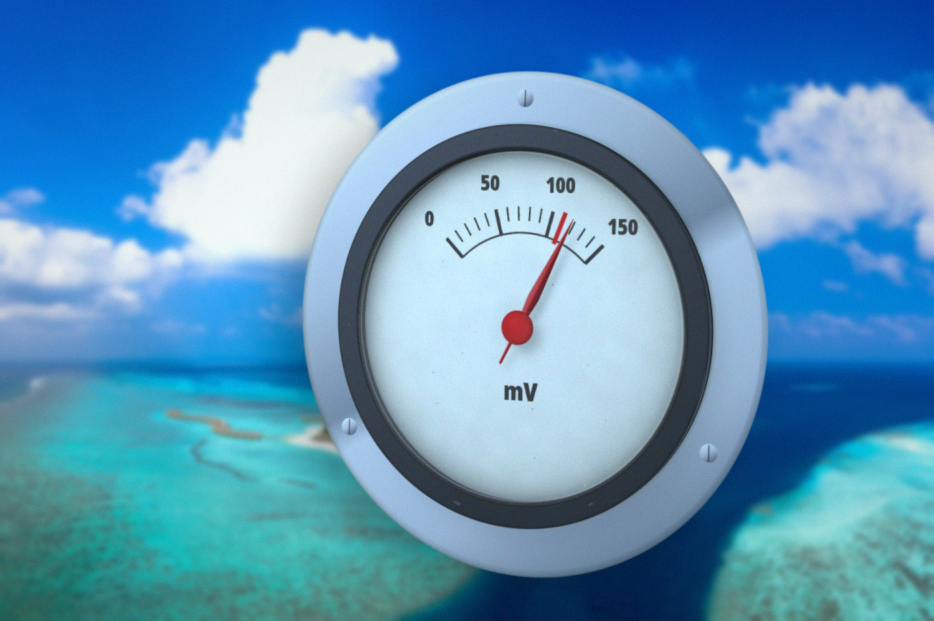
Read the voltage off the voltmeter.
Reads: 120 mV
